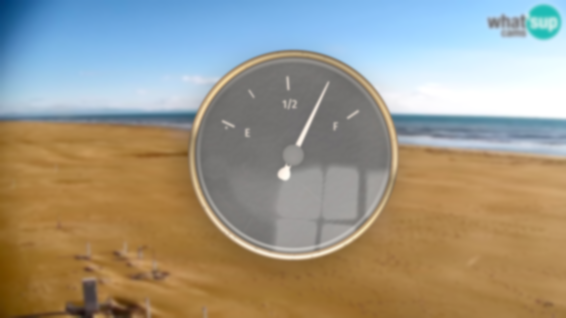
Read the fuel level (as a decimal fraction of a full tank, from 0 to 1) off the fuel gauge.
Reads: 0.75
